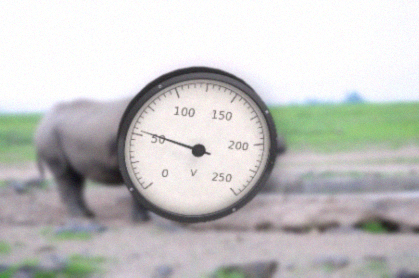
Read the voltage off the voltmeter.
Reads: 55 V
